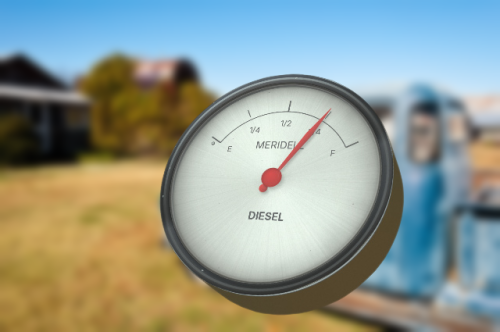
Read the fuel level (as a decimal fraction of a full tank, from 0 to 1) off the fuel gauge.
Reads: 0.75
